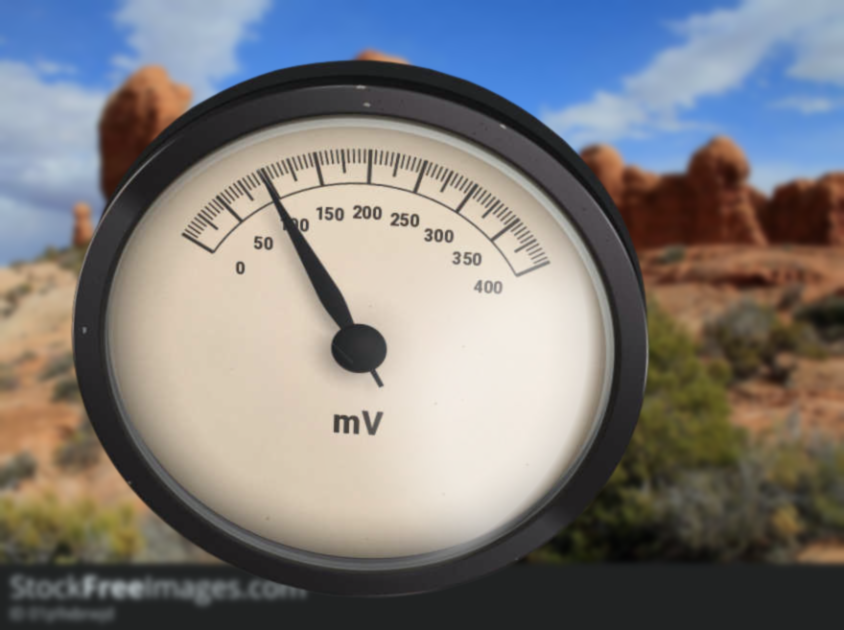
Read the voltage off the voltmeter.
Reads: 100 mV
